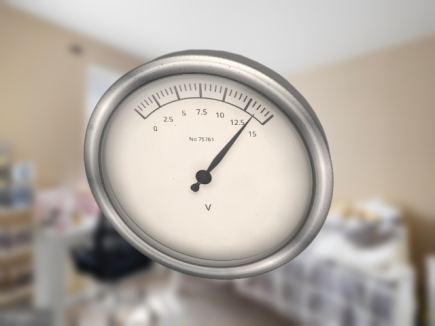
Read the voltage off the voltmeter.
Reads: 13.5 V
